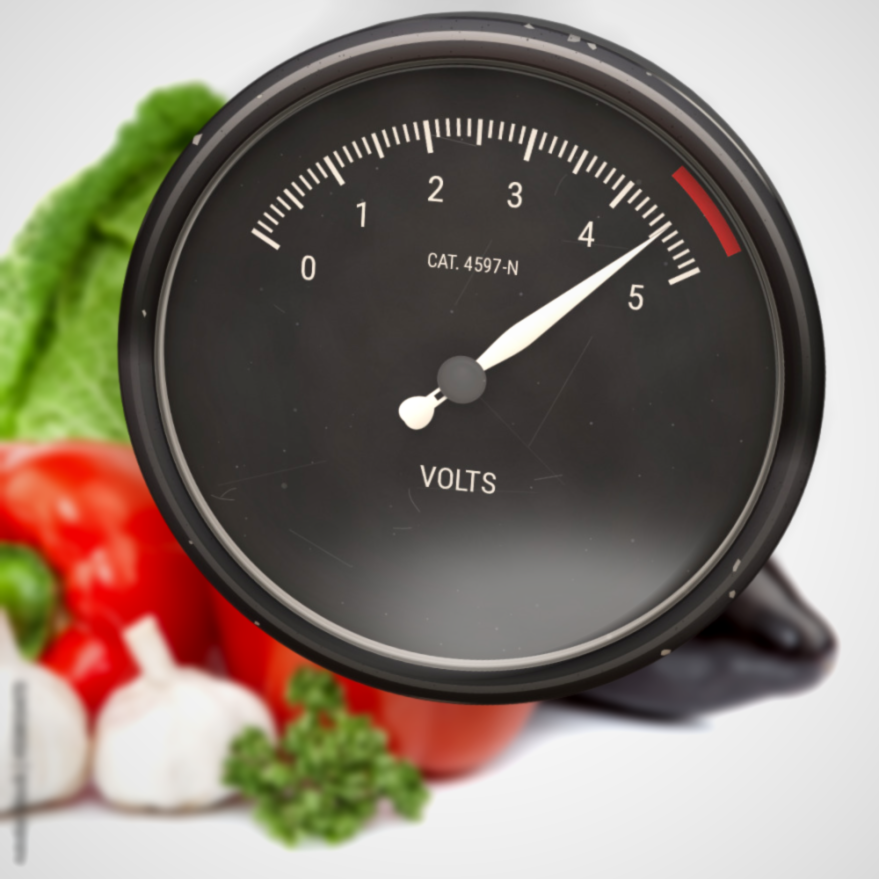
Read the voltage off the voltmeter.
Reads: 4.5 V
